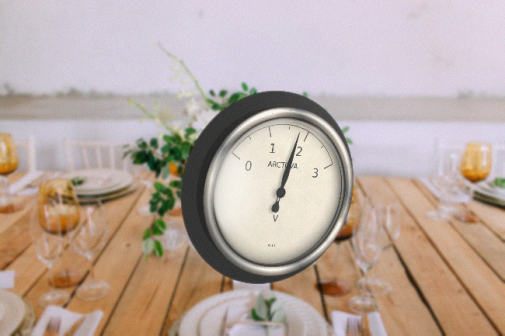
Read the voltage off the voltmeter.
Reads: 1.75 V
